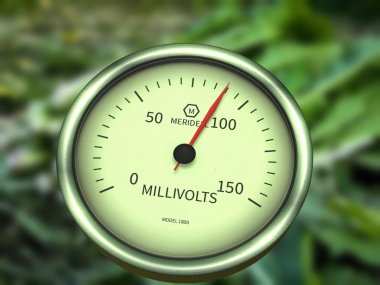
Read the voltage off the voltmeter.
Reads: 90 mV
